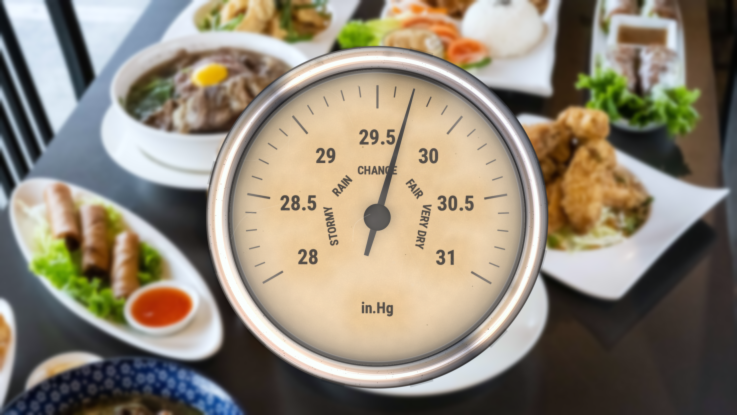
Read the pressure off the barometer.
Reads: 29.7 inHg
